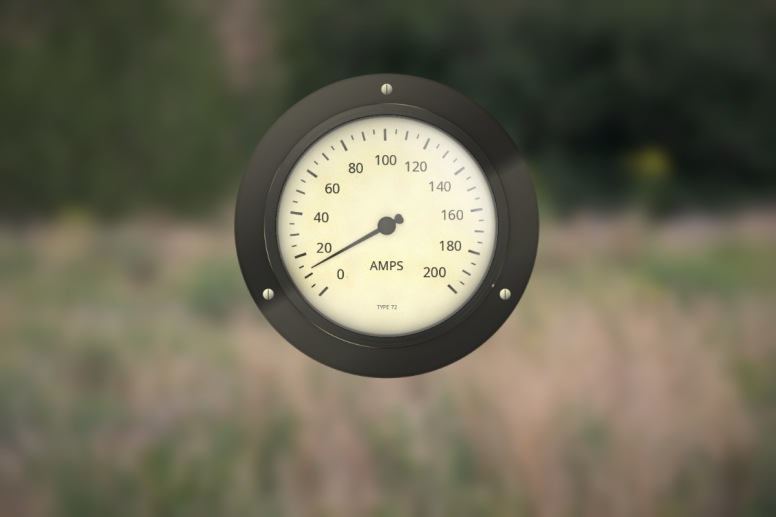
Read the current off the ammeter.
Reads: 12.5 A
